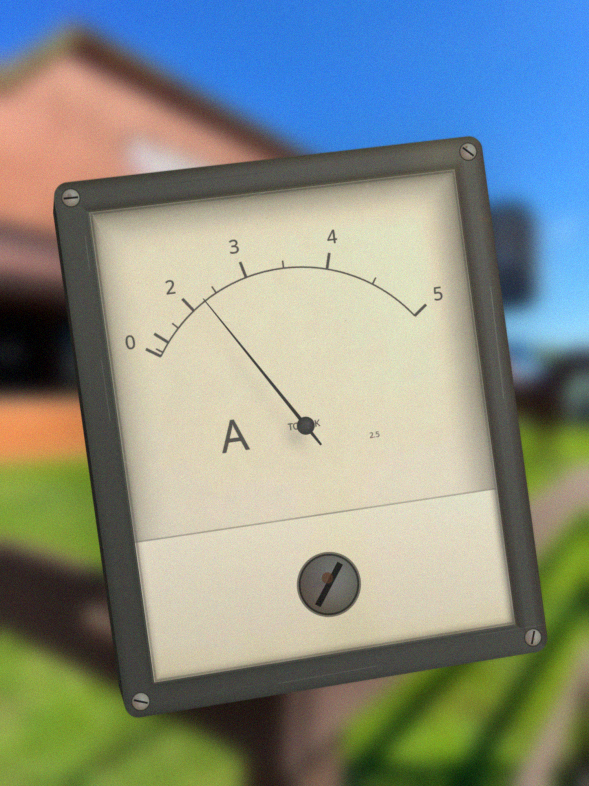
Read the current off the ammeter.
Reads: 2.25 A
